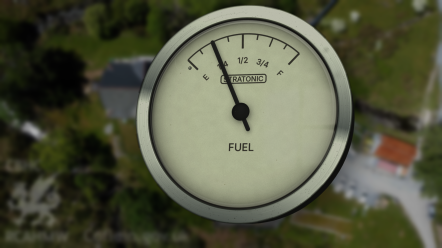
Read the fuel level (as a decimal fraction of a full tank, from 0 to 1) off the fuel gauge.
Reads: 0.25
